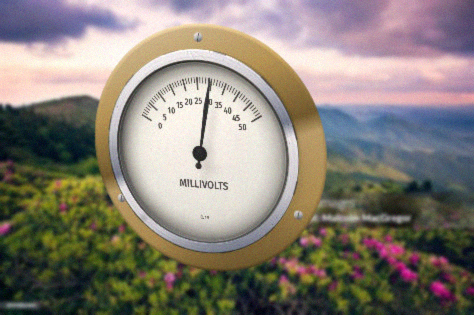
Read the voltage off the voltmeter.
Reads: 30 mV
